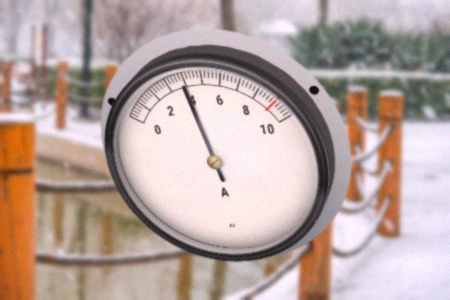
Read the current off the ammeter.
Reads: 4 A
